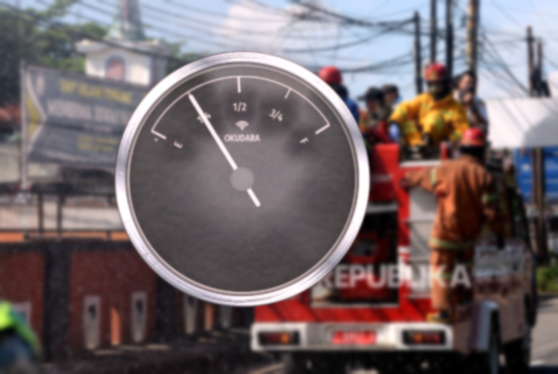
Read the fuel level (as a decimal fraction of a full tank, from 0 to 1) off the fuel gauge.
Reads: 0.25
